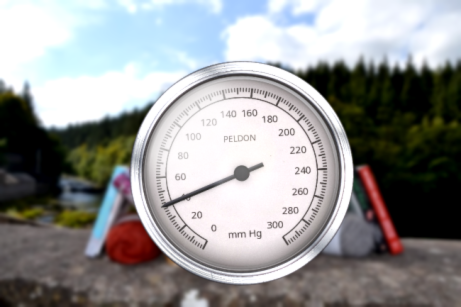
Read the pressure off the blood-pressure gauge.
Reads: 40 mmHg
